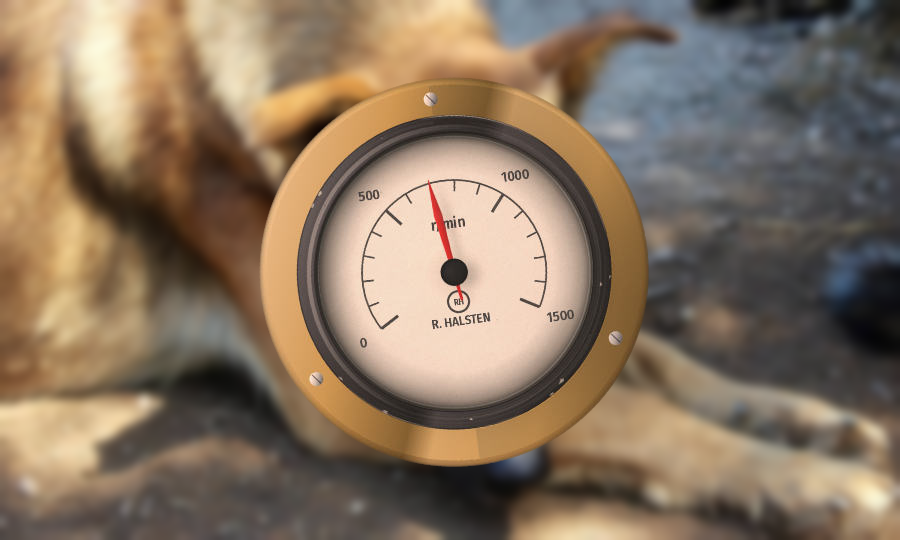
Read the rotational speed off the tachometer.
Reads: 700 rpm
